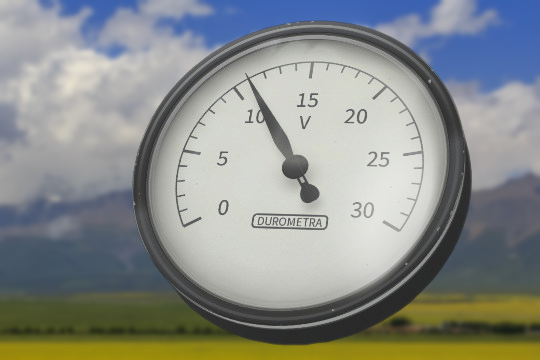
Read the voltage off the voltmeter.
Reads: 11 V
